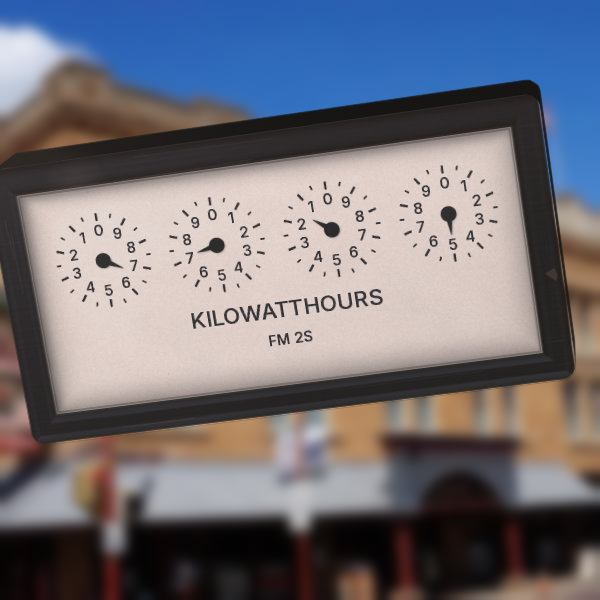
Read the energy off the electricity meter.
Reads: 6715 kWh
